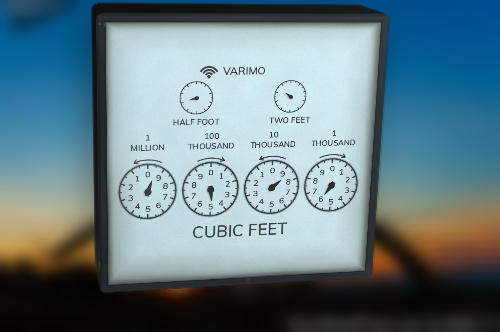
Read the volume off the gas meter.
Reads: 948600 ft³
